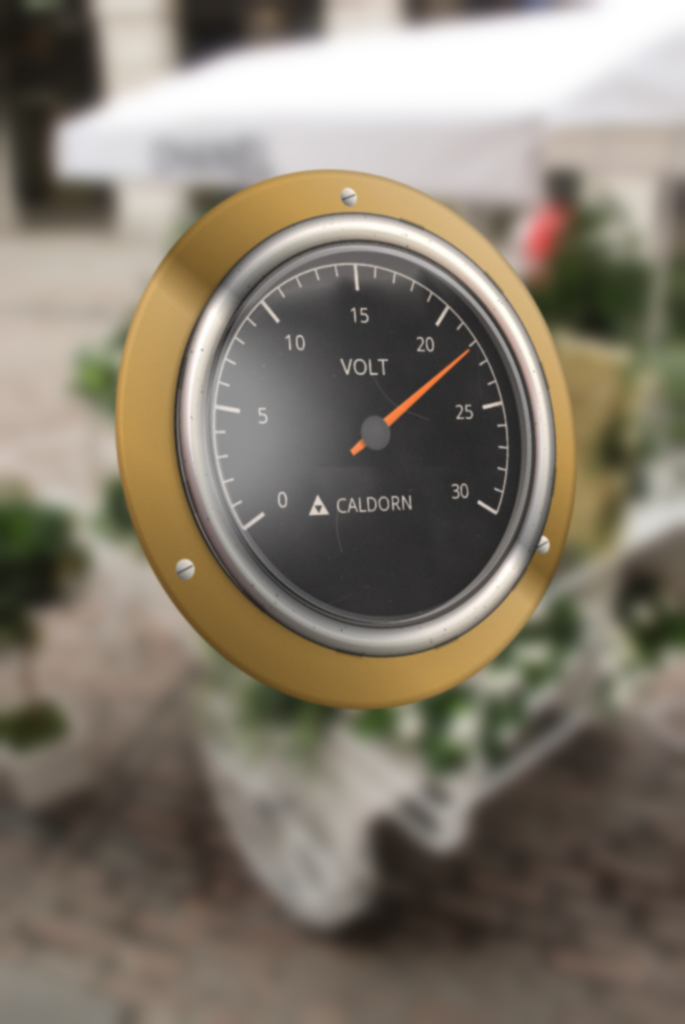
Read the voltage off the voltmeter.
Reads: 22 V
